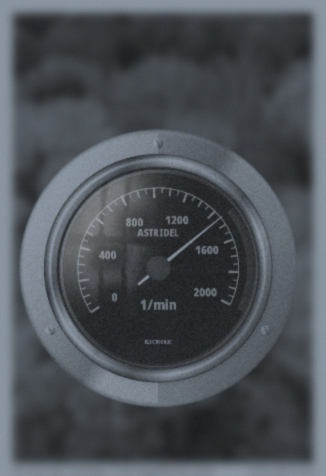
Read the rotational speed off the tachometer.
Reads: 1450 rpm
